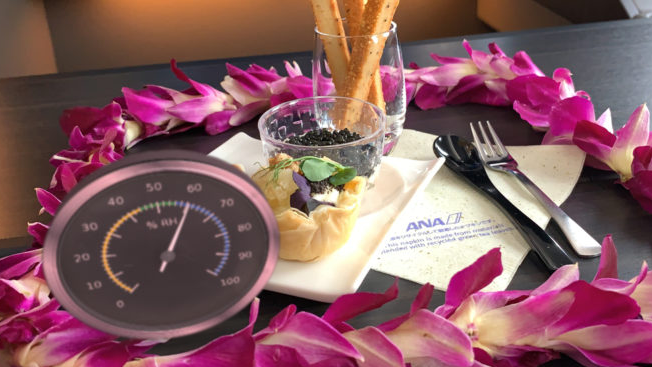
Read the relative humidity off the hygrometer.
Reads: 60 %
